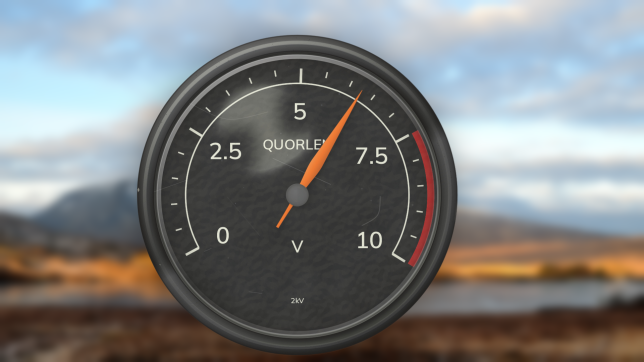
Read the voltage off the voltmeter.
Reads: 6.25 V
